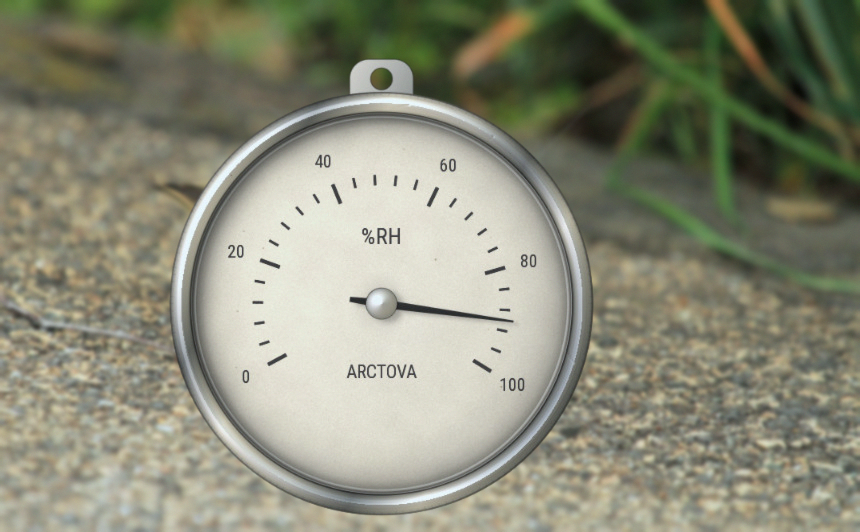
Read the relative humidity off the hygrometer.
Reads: 90 %
